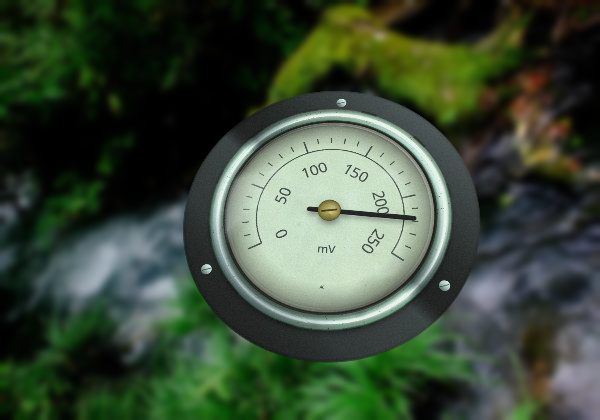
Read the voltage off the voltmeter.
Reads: 220 mV
